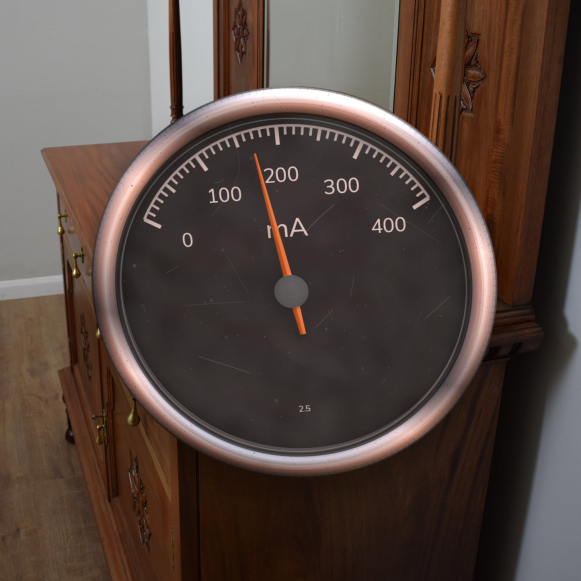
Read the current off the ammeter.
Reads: 170 mA
